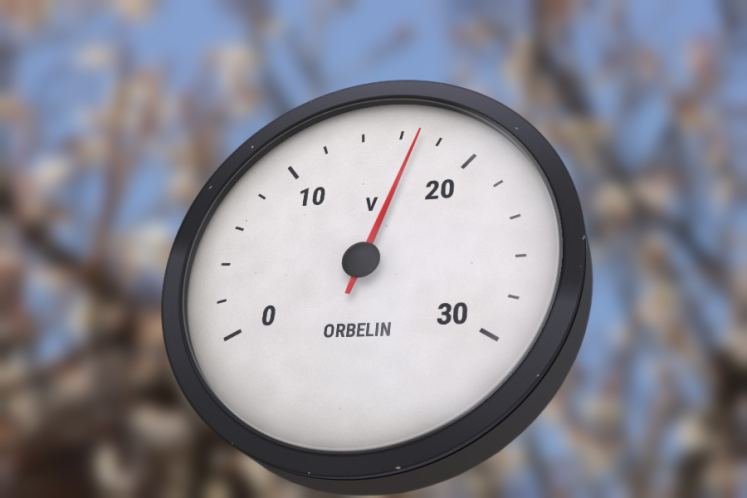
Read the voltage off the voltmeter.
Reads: 17 V
